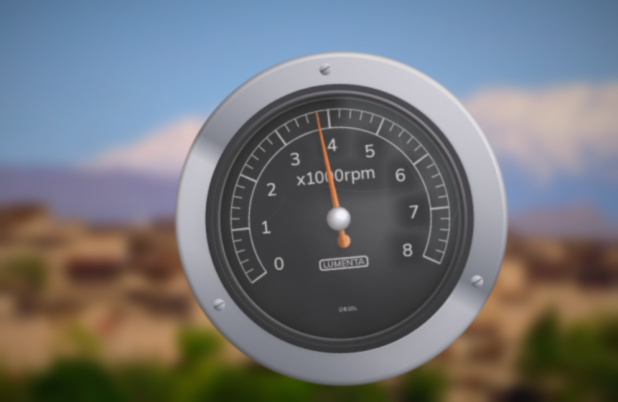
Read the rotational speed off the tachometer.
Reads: 3800 rpm
